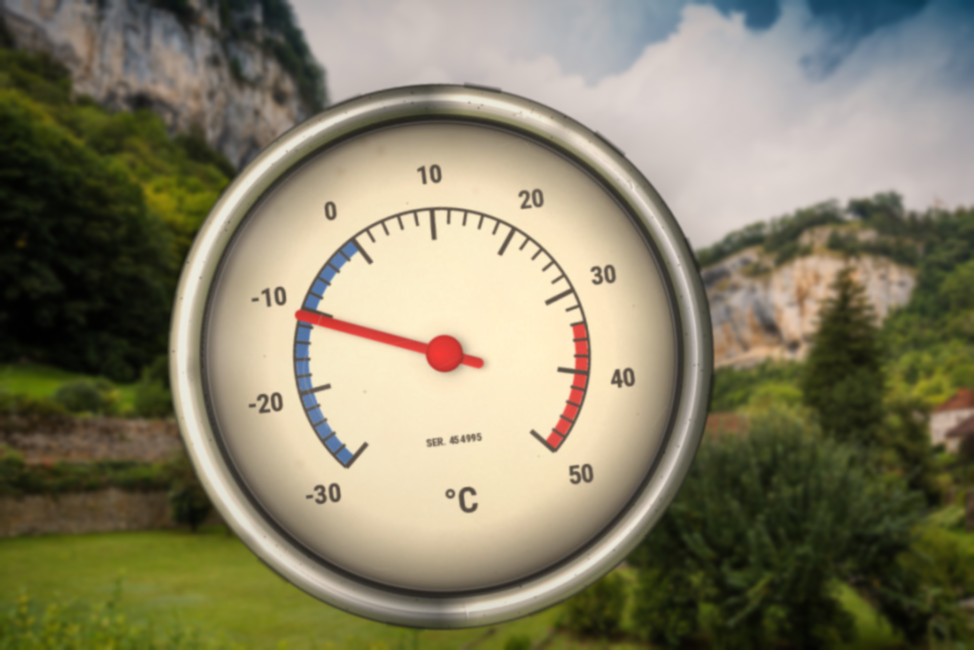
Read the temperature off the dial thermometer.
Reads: -11 °C
